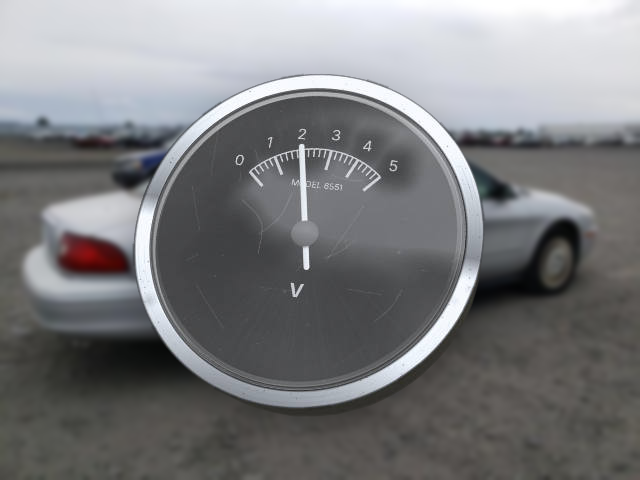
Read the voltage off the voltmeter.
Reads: 2 V
